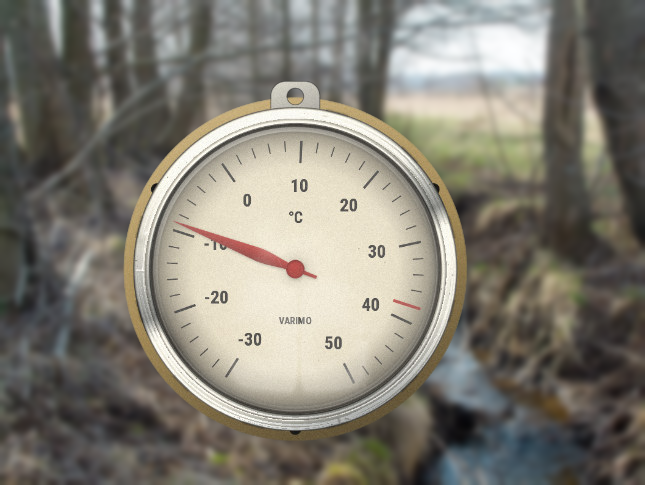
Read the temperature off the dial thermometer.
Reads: -9 °C
